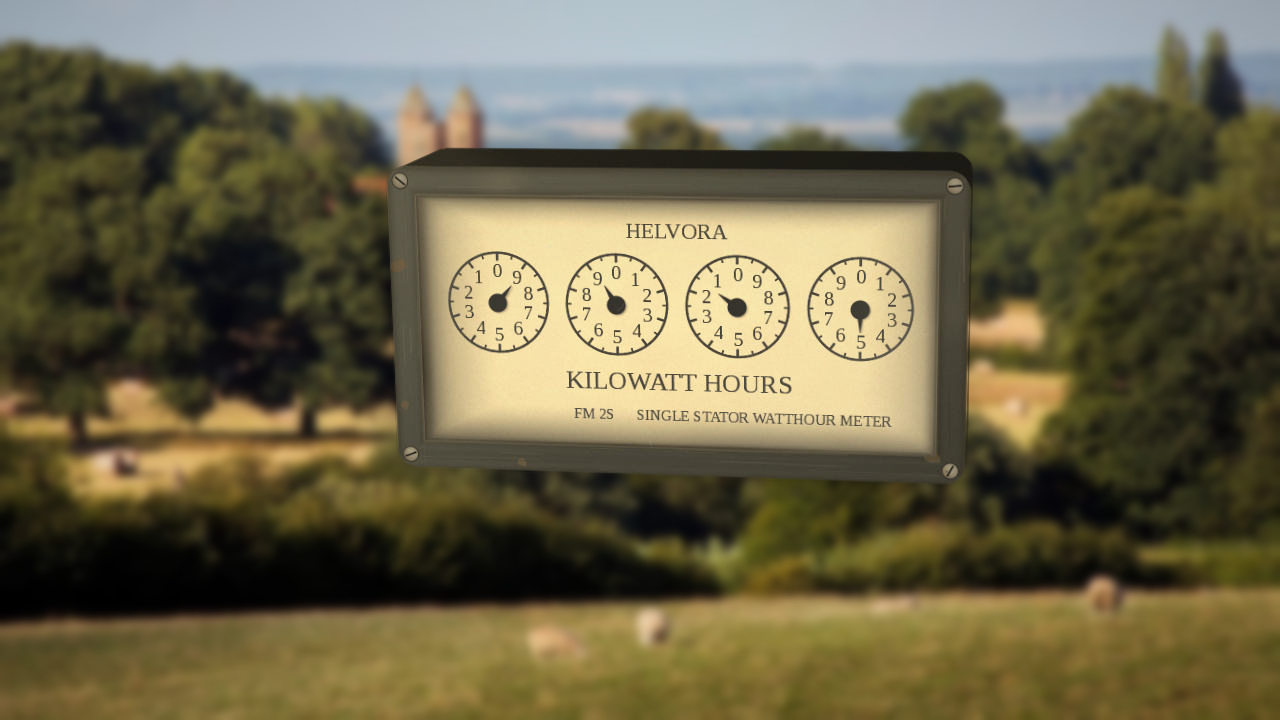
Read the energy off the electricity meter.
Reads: 8915 kWh
